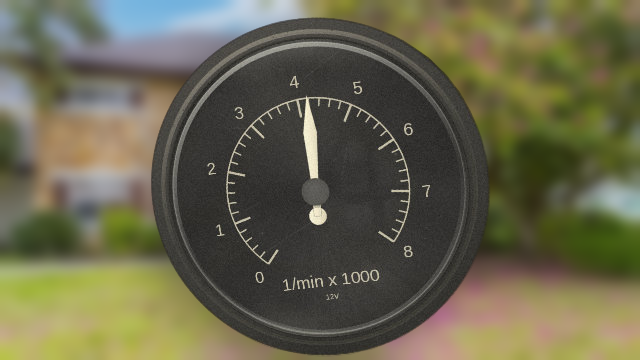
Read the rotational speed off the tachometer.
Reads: 4200 rpm
